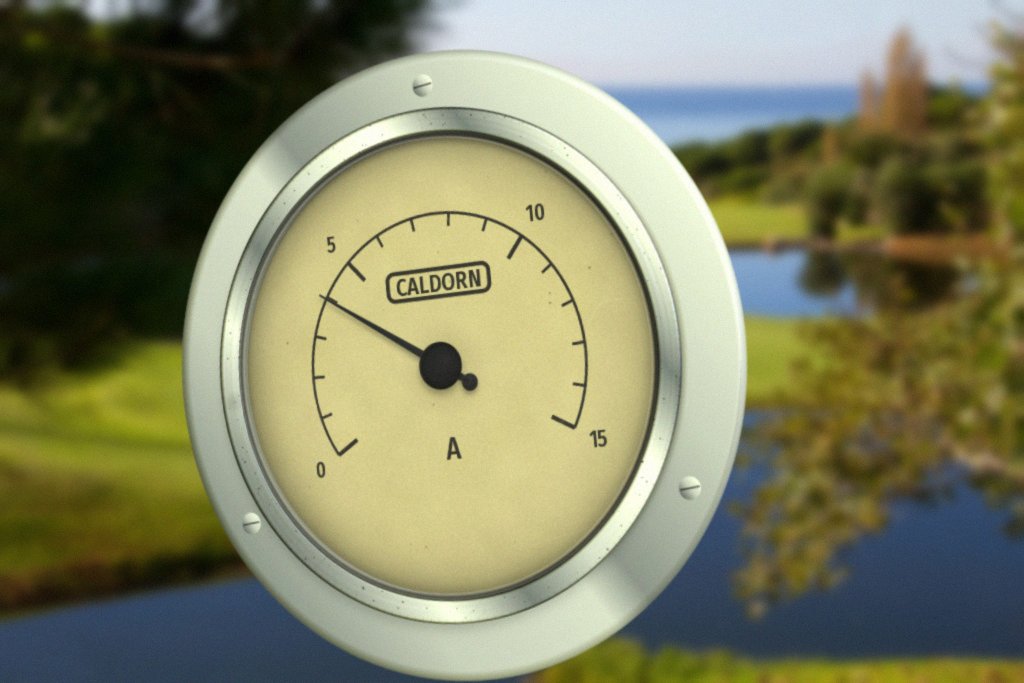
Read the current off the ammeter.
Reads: 4 A
